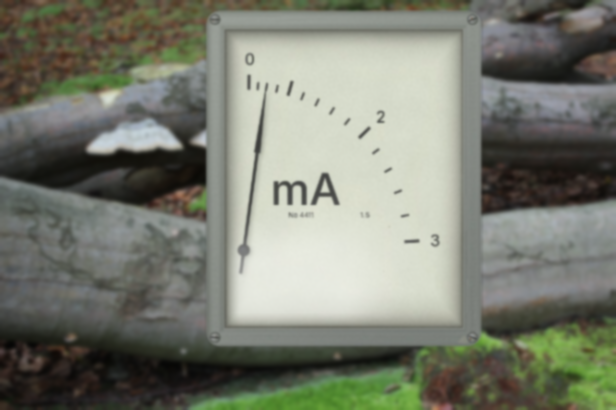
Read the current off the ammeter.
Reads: 0.6 mA
